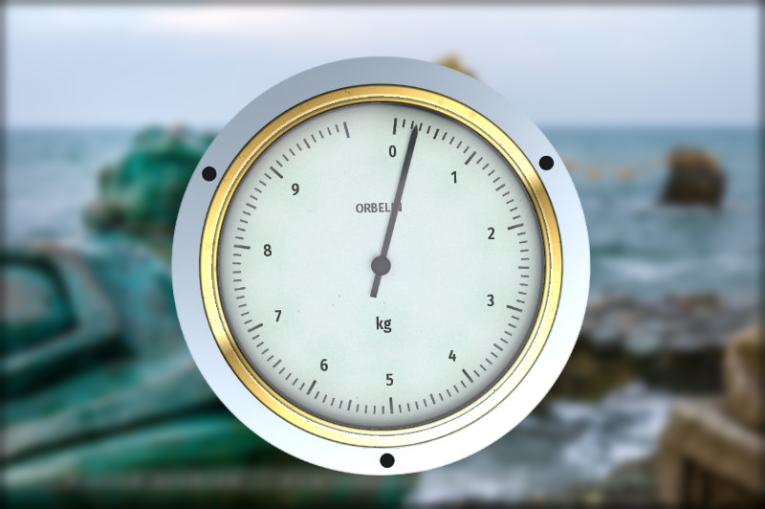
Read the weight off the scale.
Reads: 0.25 kg
